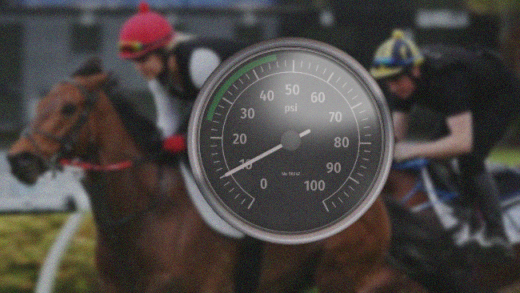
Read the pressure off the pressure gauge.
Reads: 10 psi
